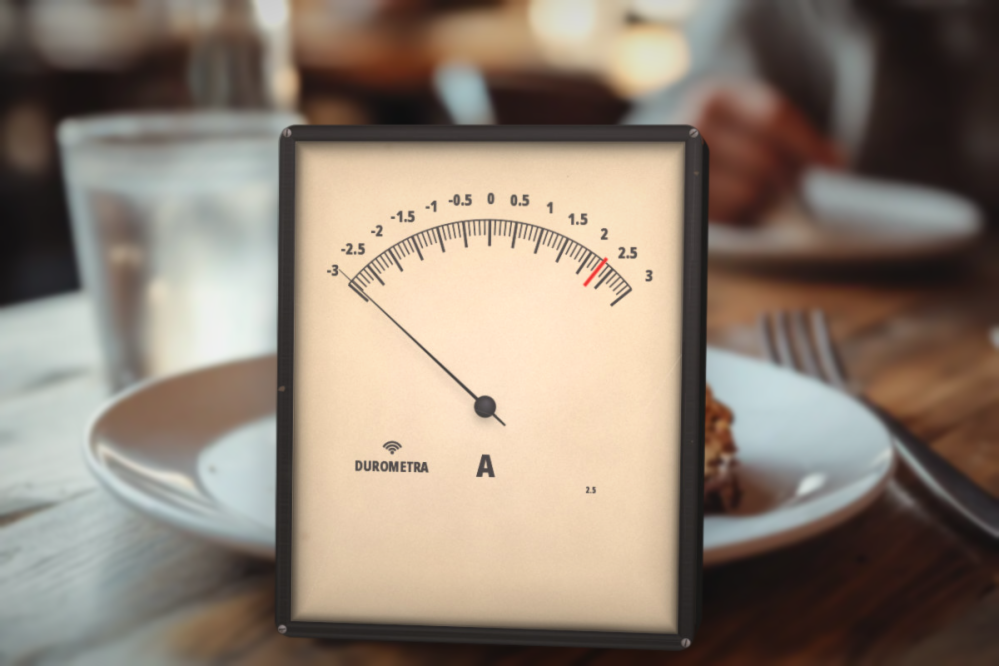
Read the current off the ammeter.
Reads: -2.9 A
